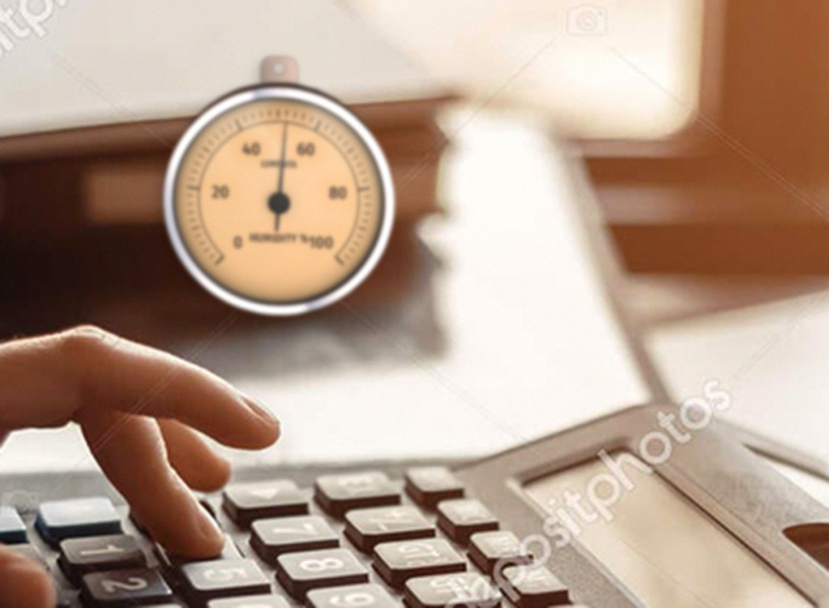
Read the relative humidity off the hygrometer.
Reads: 52 %
